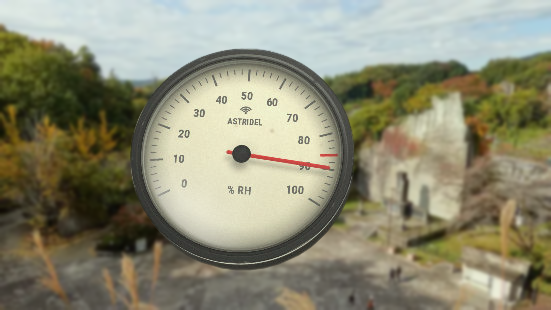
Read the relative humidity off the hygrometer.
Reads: 90 %
